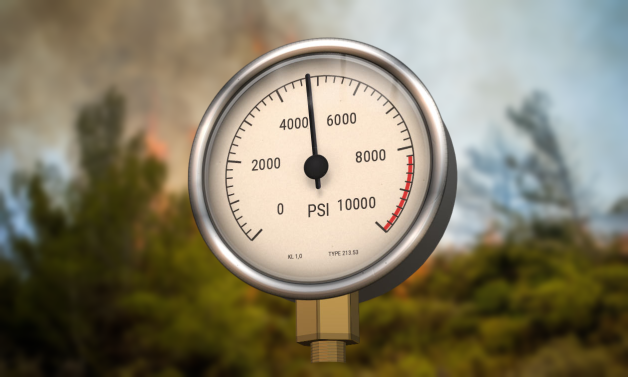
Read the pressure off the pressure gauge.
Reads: 4800 psi
